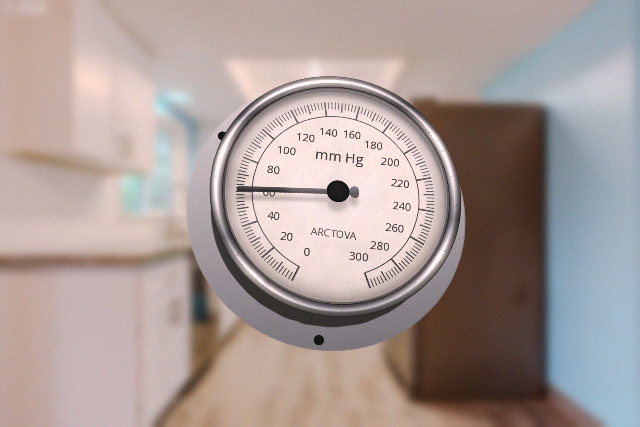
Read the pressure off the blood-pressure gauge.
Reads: 60 mmHg
